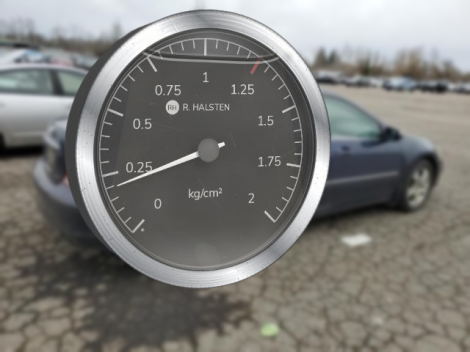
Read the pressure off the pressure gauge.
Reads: 0.2 kg/cm²
